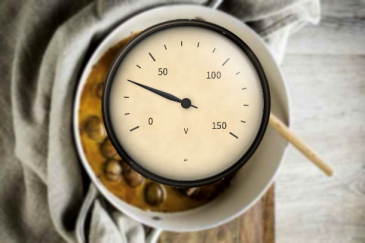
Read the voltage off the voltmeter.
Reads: 30 V
